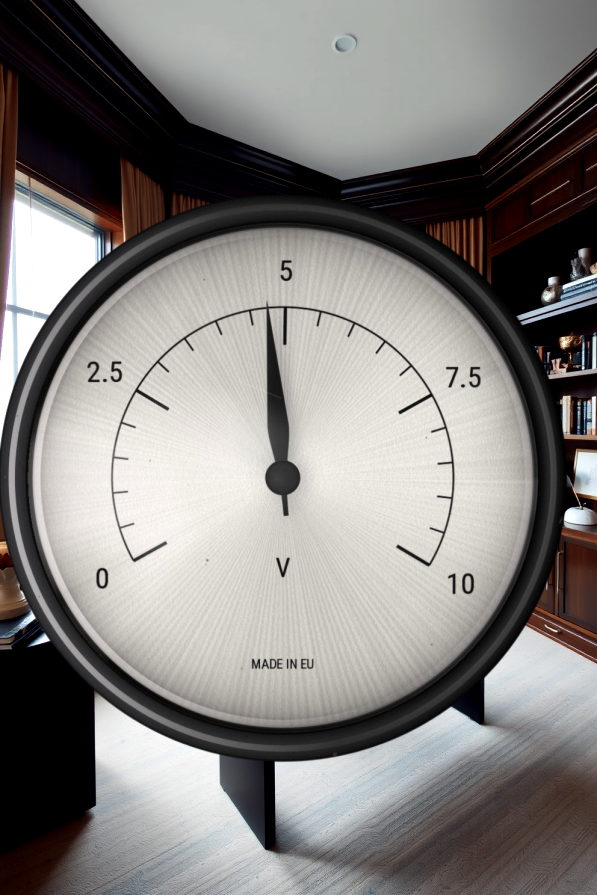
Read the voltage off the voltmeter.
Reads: 4.75 V
